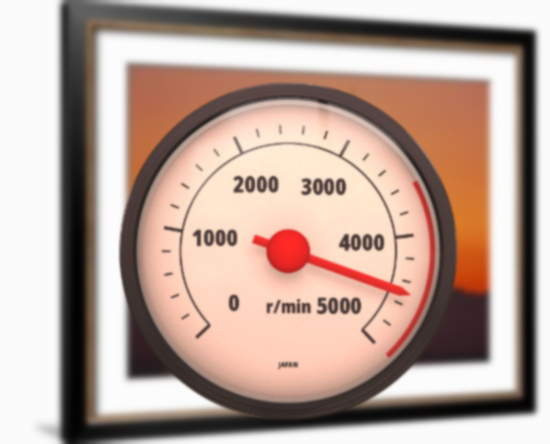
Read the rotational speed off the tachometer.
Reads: 4500 rpm
